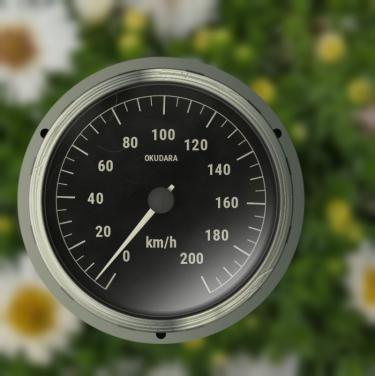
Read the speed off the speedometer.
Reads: 5 km/h
